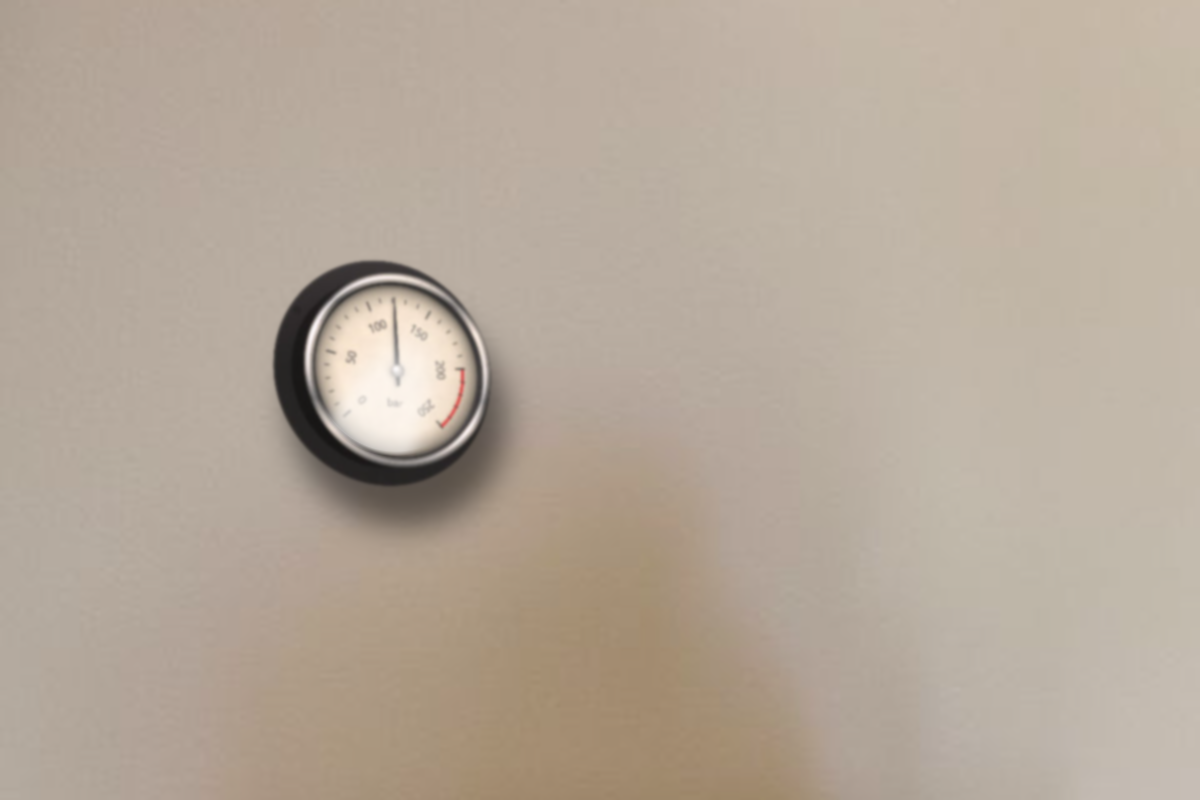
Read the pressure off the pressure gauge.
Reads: 120 bar
